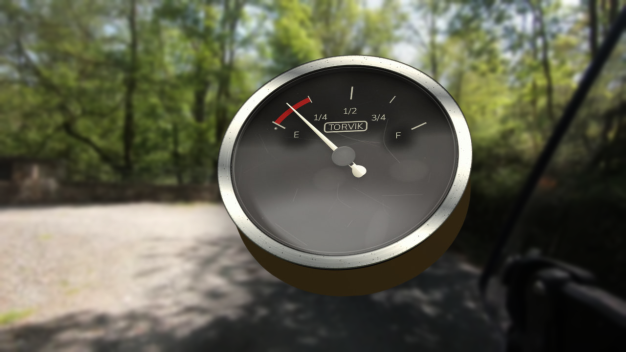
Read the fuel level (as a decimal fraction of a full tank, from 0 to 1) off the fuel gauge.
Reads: 0.125
